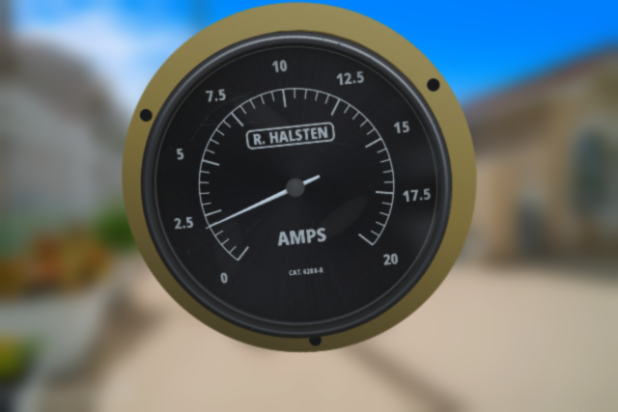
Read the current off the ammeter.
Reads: 2 A
